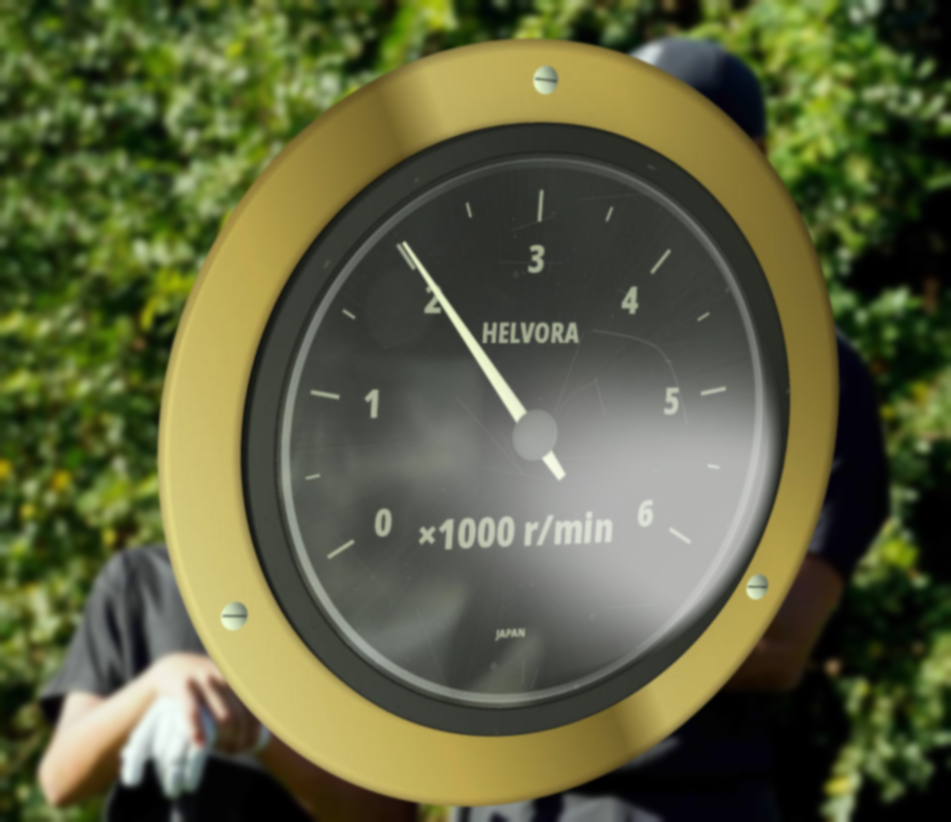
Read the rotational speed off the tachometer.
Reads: 2000 rpm
